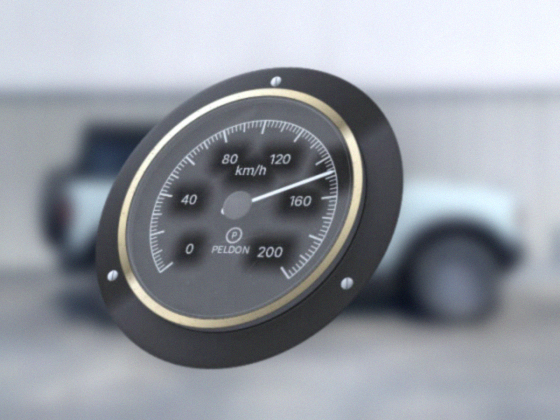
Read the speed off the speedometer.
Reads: 150 km/h
